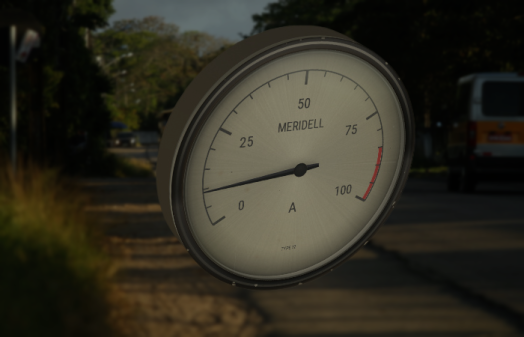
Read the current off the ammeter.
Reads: 10 A
